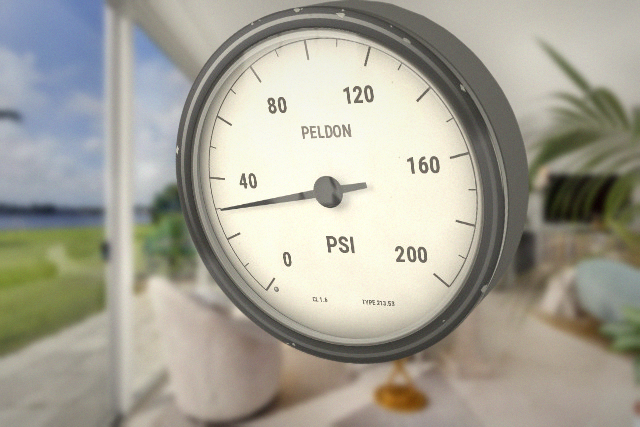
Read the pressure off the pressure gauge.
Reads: 30 psi
